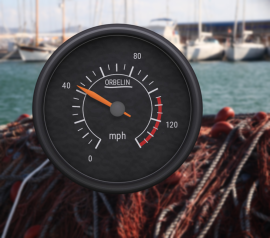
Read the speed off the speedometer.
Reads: 42.5 mph
